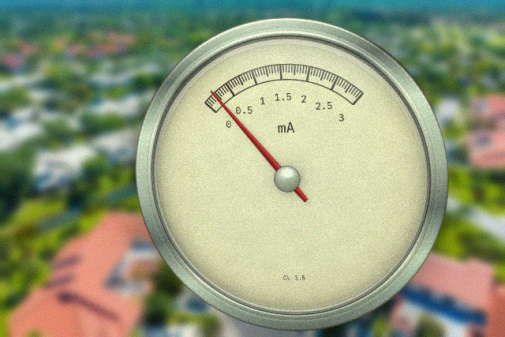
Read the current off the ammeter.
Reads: 0.25 mA
